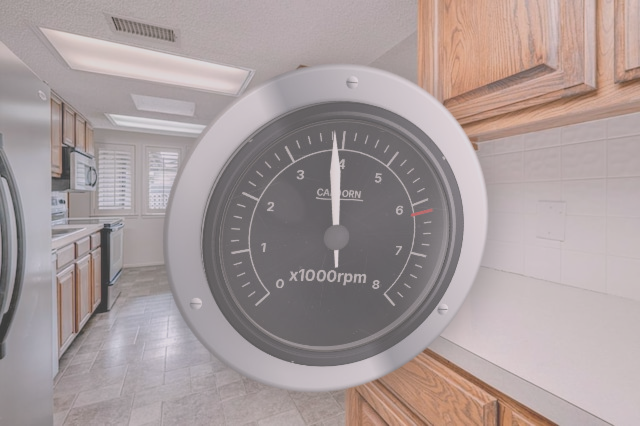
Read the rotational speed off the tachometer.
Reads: 3800 rpm
